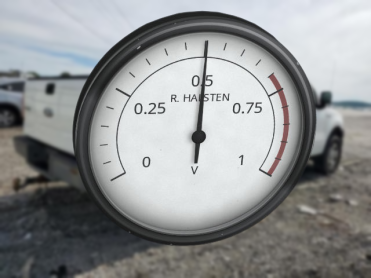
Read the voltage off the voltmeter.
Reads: 0.5 V
